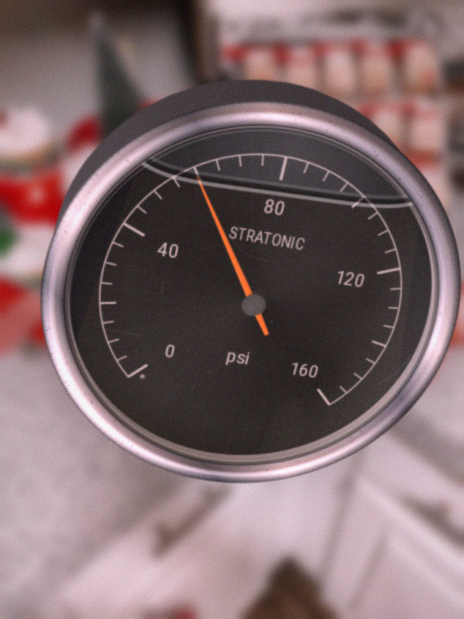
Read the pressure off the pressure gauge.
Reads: 60 psi
